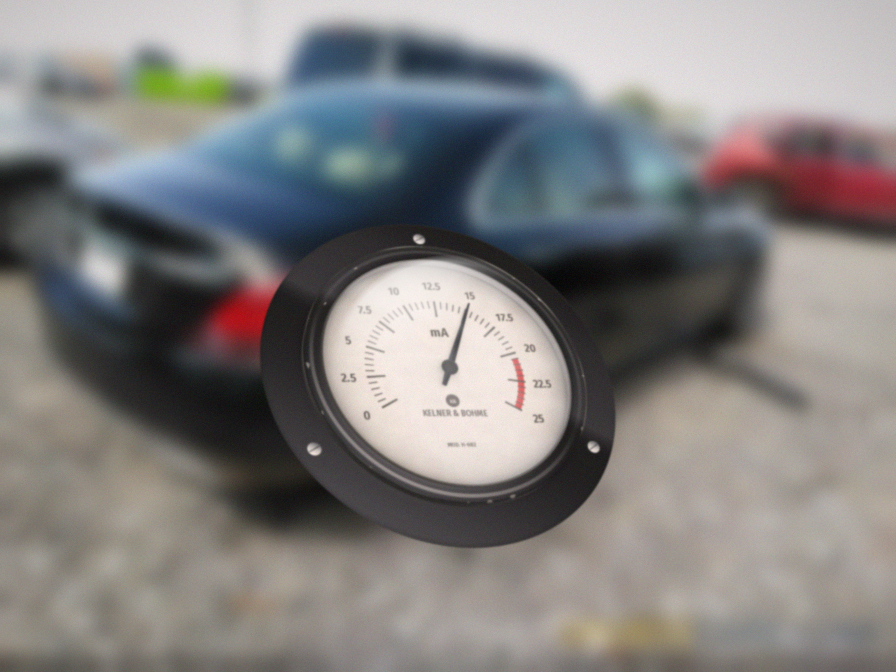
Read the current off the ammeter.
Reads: 15 mA
